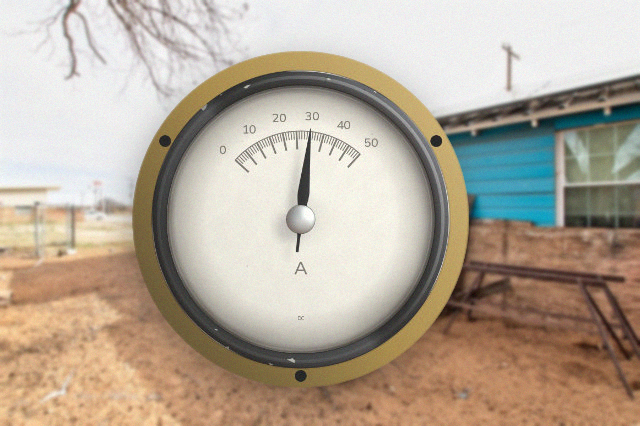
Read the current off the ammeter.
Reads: 30 A
